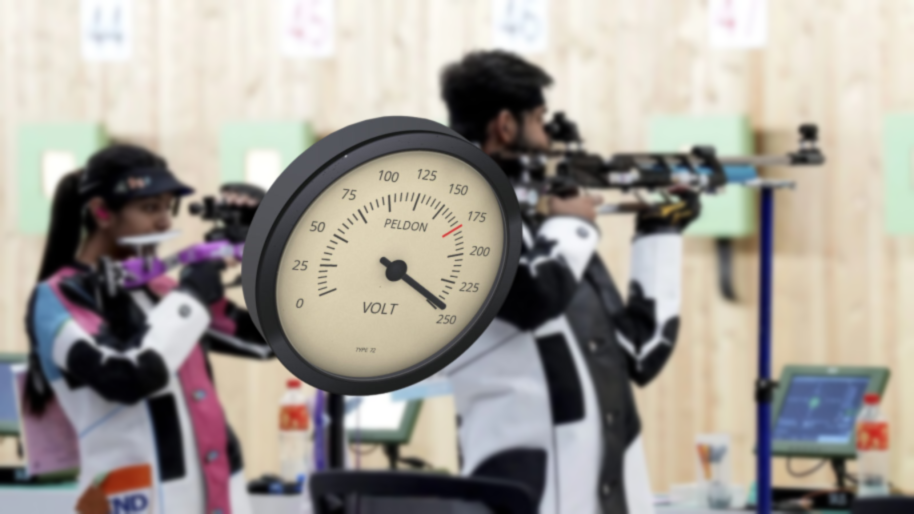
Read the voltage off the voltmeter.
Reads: 245 V
